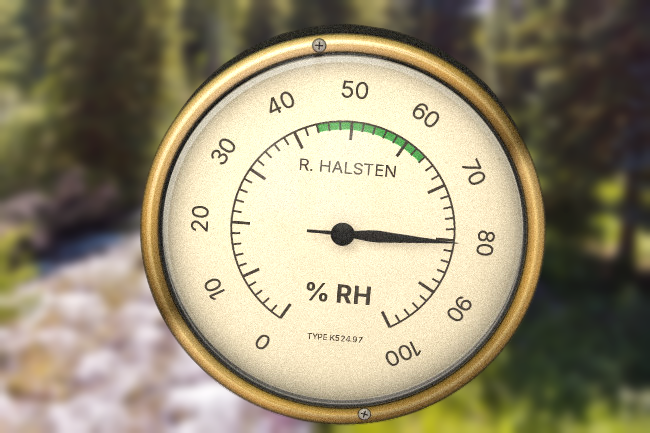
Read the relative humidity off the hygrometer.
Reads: 80 %
